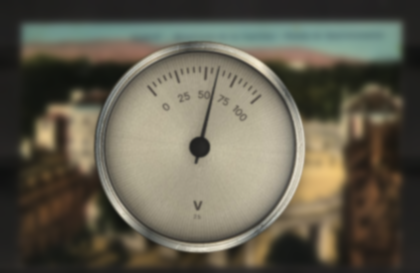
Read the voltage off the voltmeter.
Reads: 60 V
